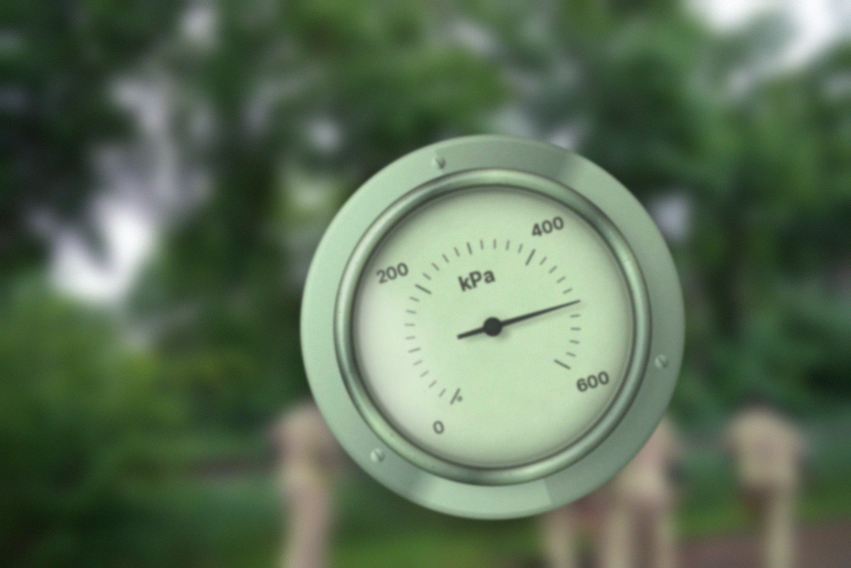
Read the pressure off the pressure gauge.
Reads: 500 kPa
